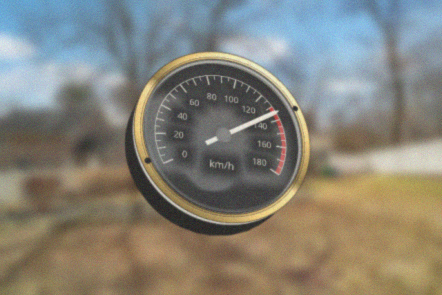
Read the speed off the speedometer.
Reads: 135 km/h
